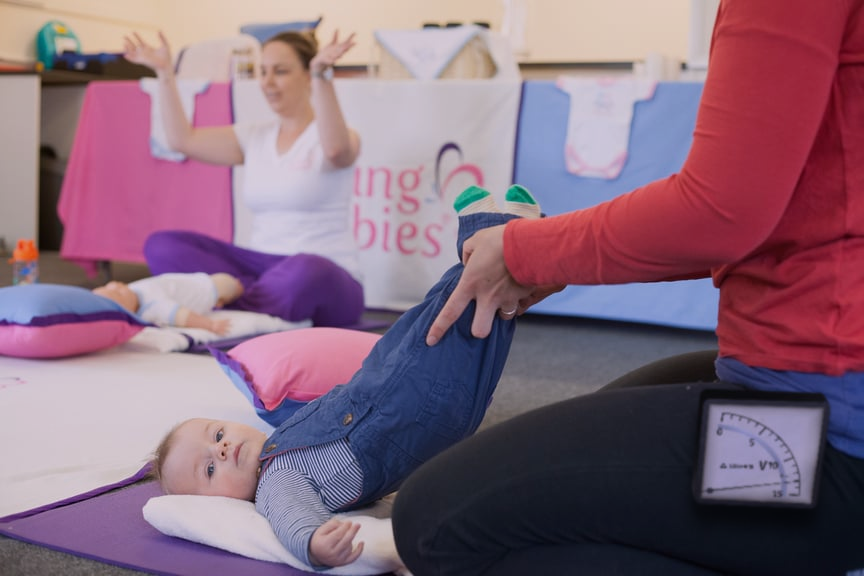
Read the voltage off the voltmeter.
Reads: 13 V
